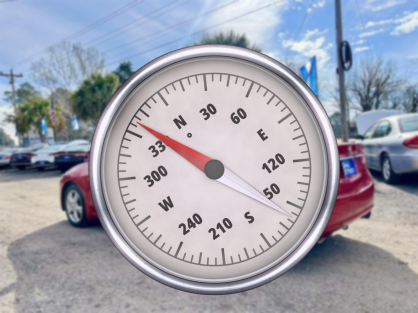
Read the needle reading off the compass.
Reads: 337.5 °
